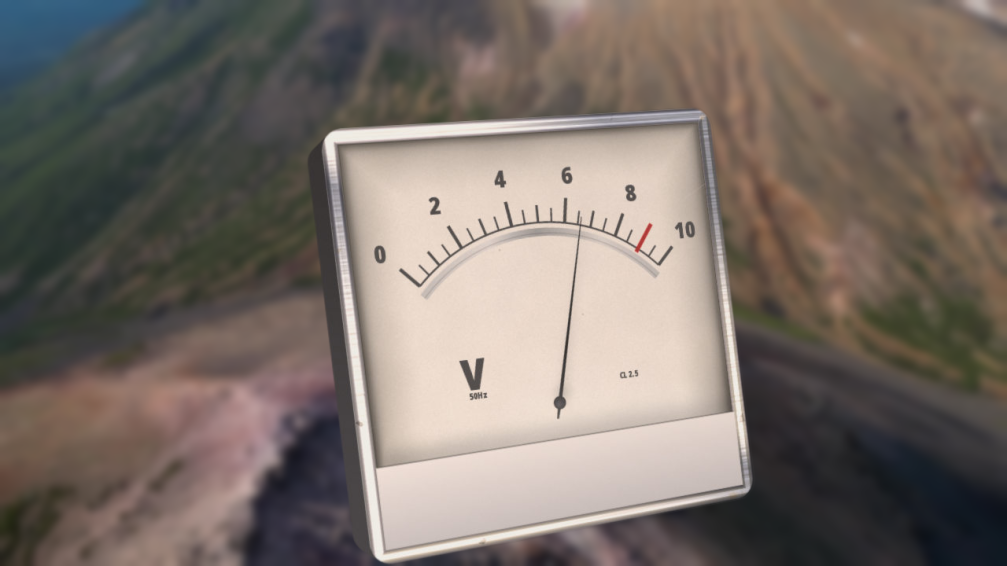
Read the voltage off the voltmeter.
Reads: 6.5 V
